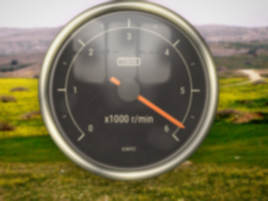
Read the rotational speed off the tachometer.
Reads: 5750 rpm
